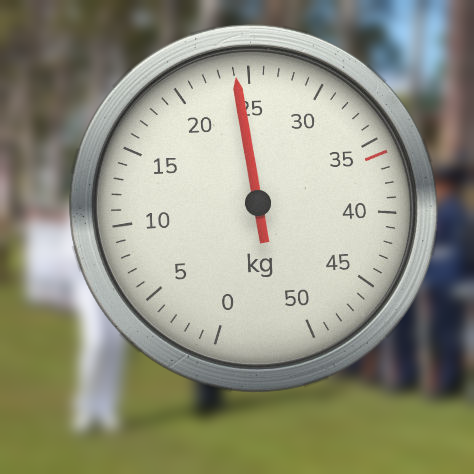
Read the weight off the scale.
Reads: 24 kg
